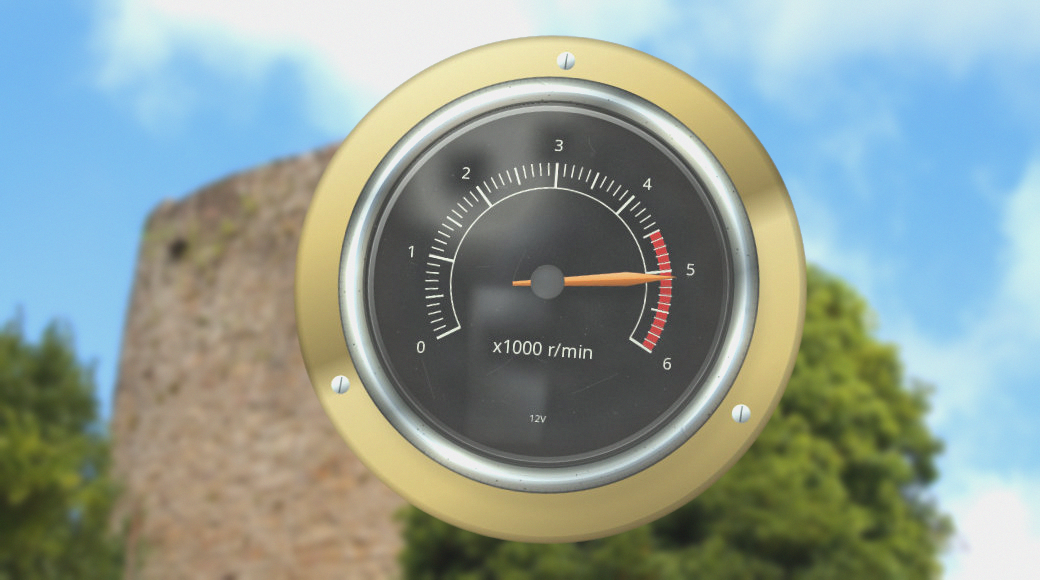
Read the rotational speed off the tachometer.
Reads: 5100 rpm
